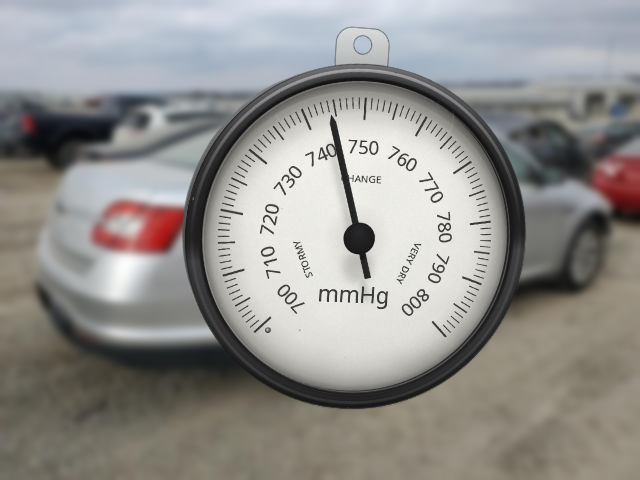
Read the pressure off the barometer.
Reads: 744 mmHg
